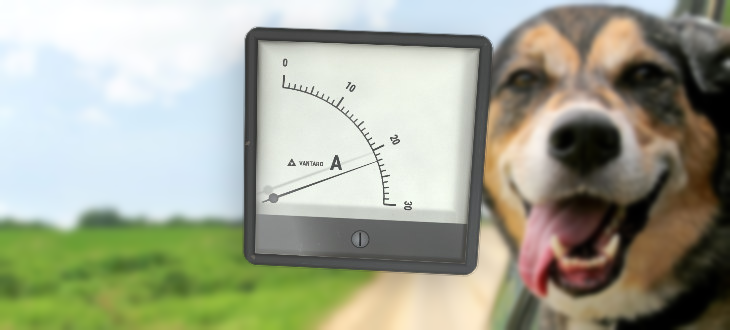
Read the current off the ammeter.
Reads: 22 A
